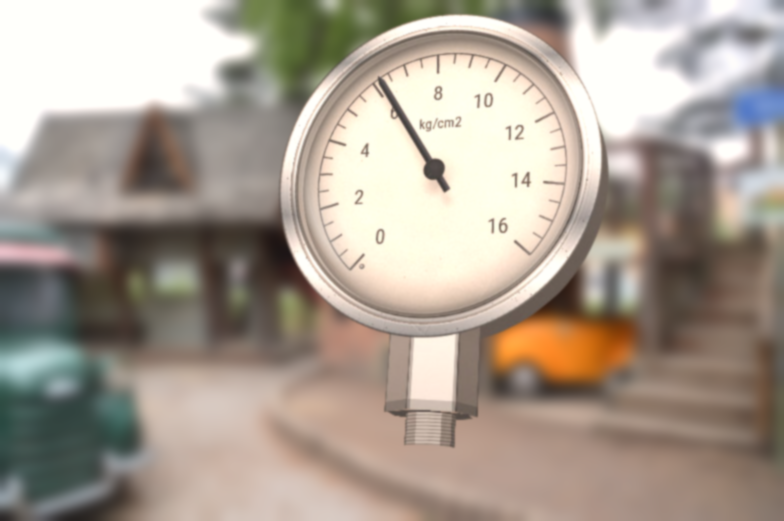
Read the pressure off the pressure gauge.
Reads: 6.25 kg/cm²
